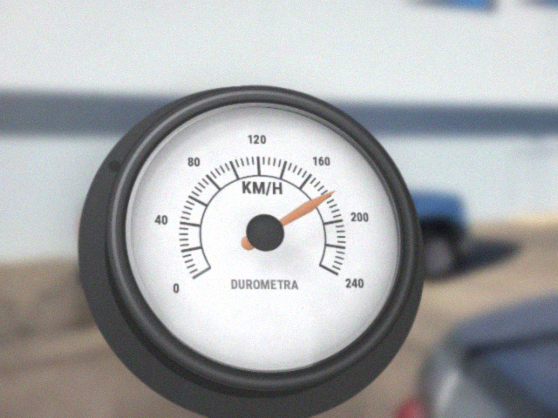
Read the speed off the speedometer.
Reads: 180 km/h
